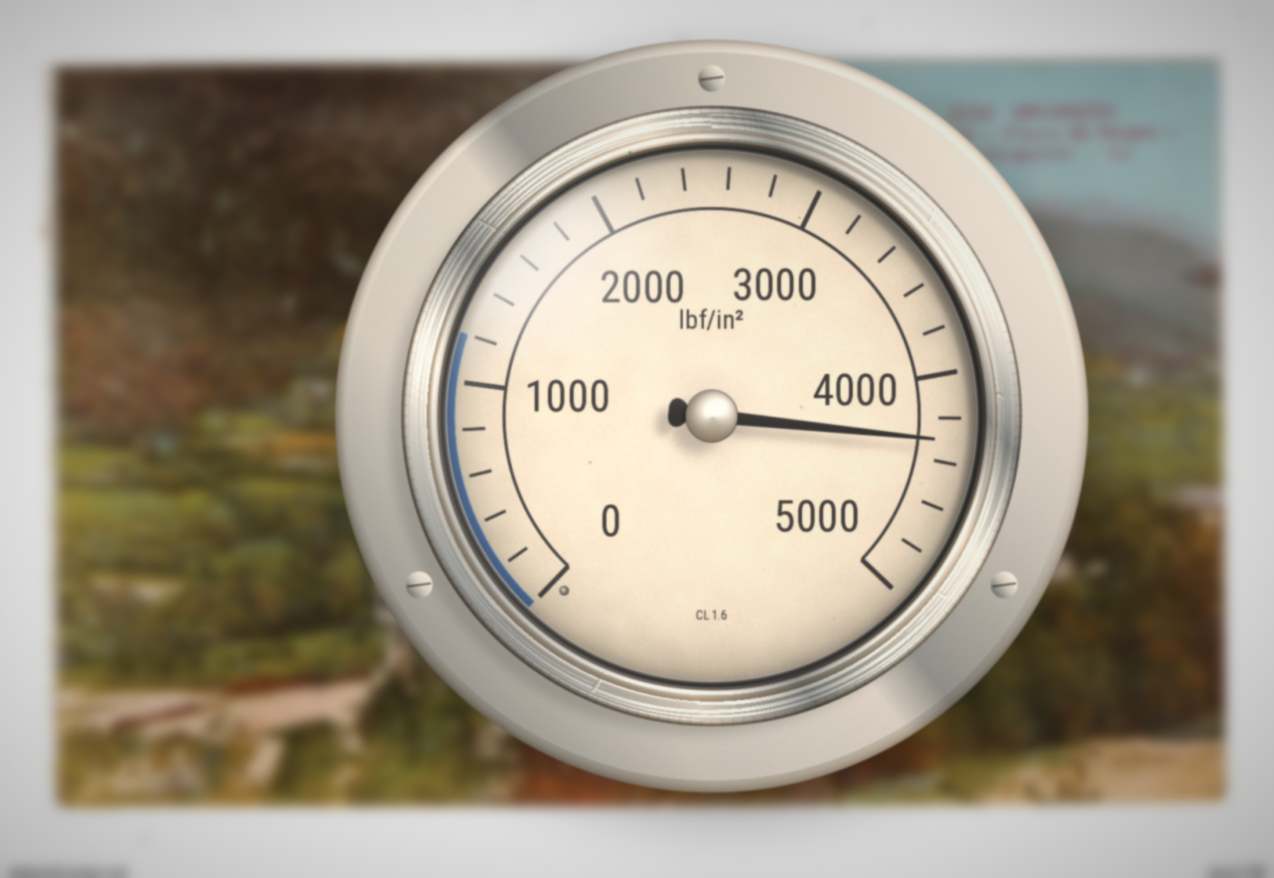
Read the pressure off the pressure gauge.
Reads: 4300 psi
